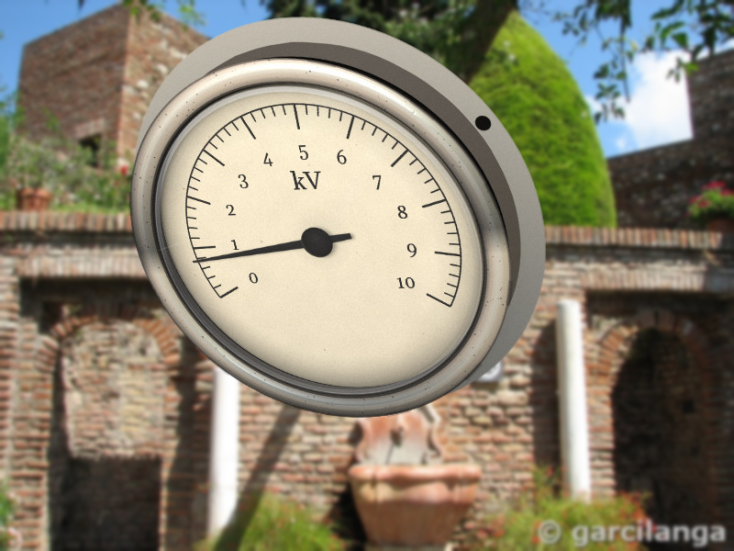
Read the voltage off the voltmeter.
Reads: 0.8 kV
